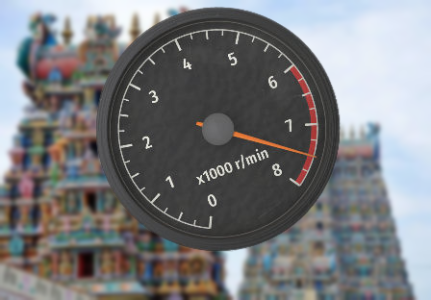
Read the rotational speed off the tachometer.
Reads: 7500 rpm
